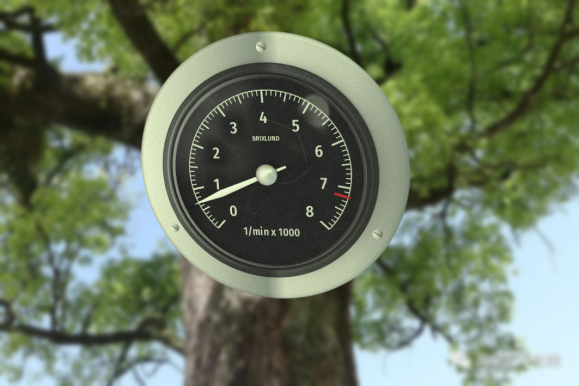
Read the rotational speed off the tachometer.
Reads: 700 rpm
